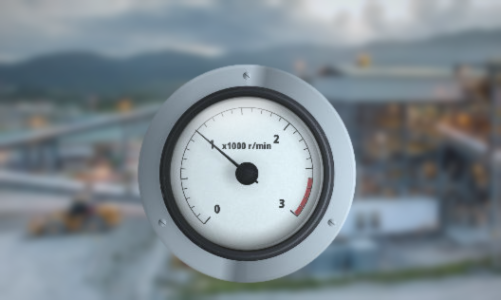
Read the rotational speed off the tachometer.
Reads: 1000 rpm
